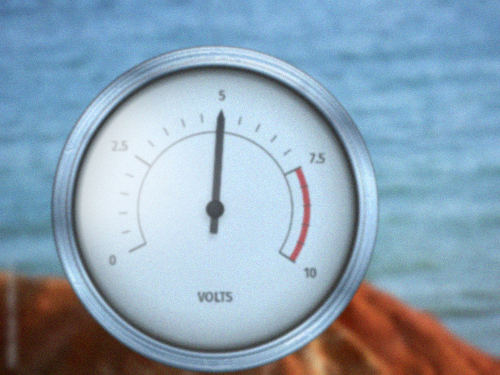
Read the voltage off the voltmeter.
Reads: 5 V
